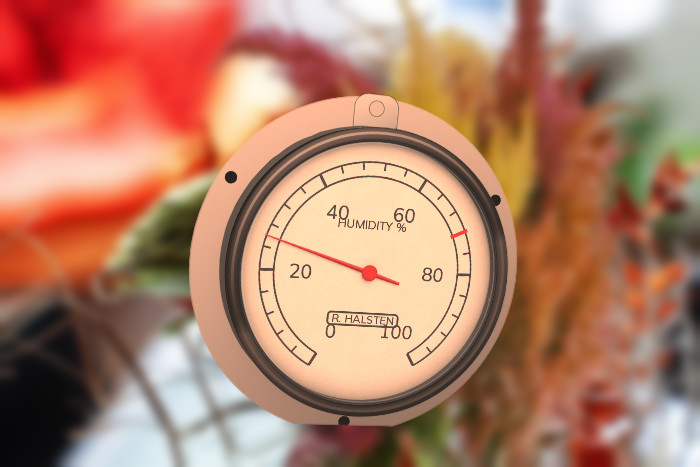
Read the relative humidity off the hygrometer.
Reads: 26 %
